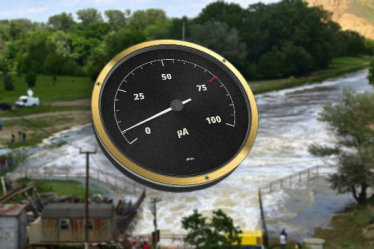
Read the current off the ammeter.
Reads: 5 µA
